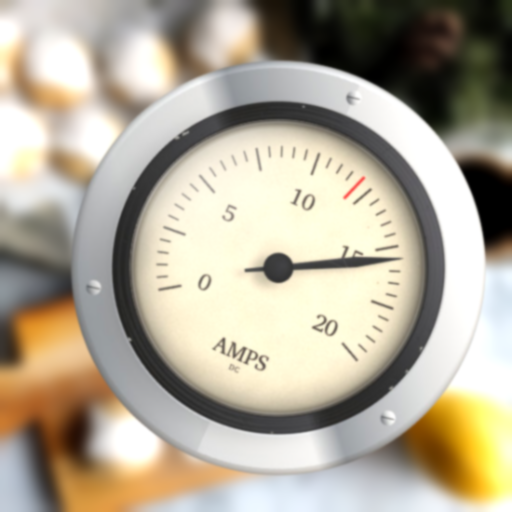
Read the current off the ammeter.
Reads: 15.5 A
